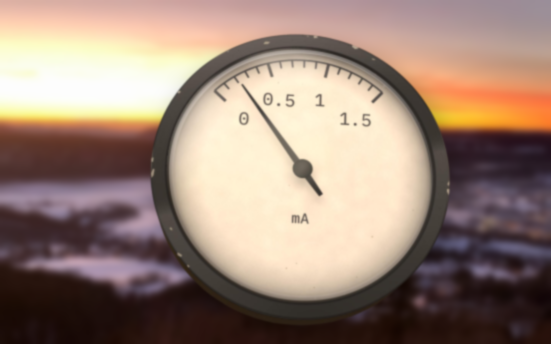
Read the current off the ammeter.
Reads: 0.2 mA
